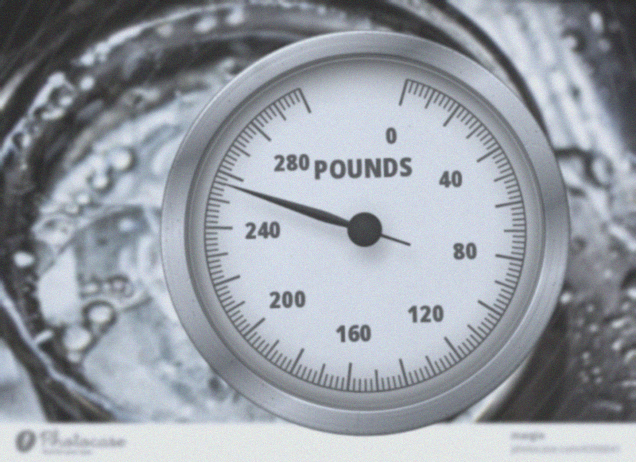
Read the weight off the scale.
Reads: 256 lb
